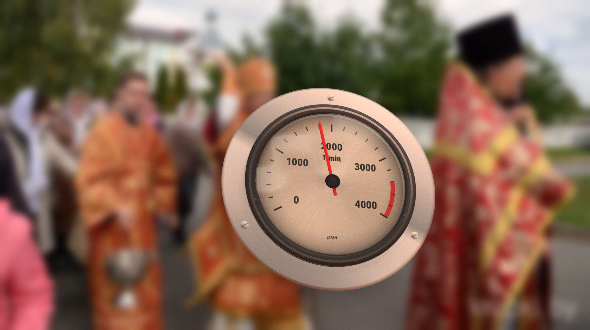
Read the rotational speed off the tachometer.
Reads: 1800 rpm
